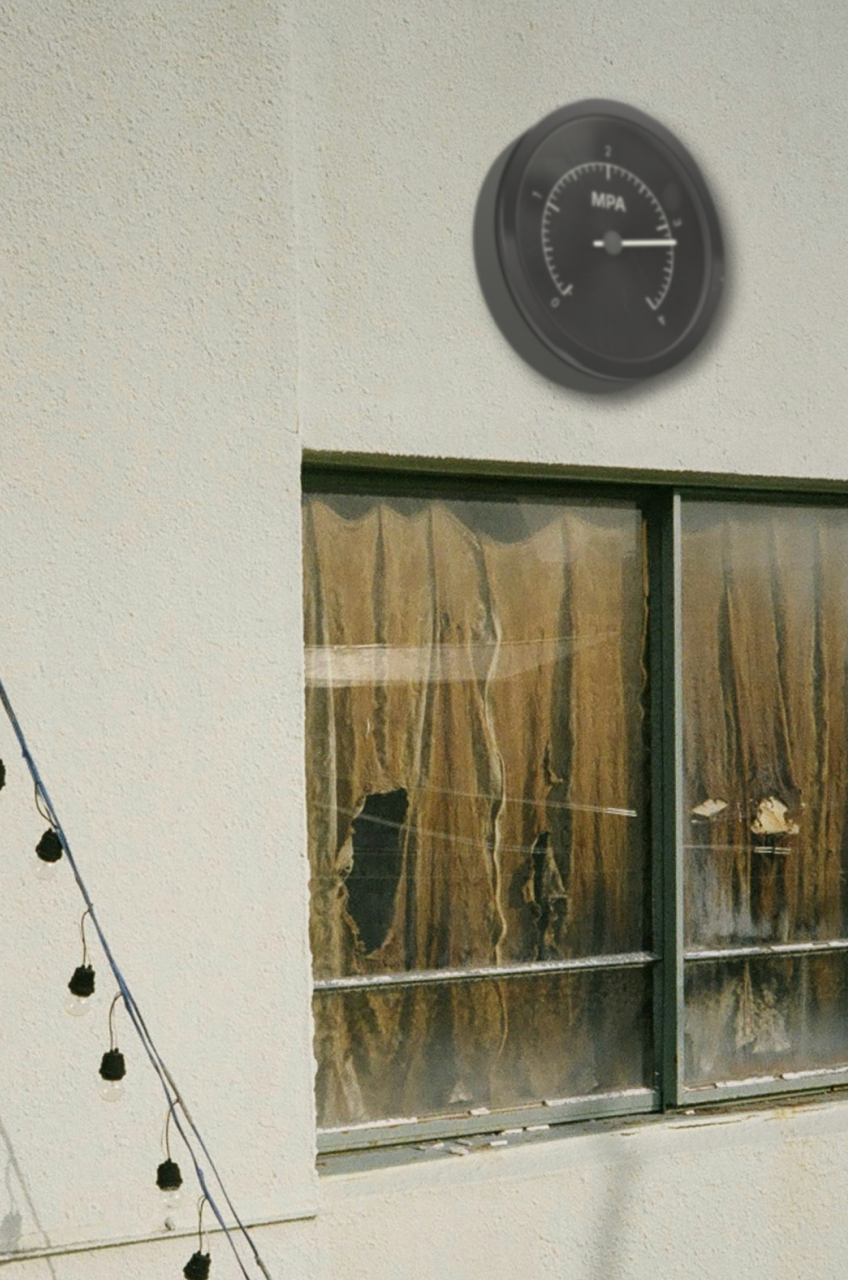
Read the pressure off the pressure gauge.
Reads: 3.2 MPa
